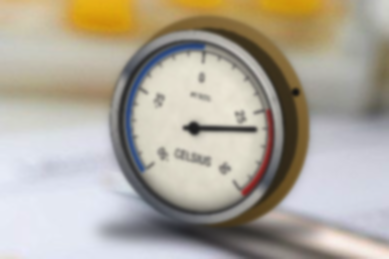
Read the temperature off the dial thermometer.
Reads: 30 °C
